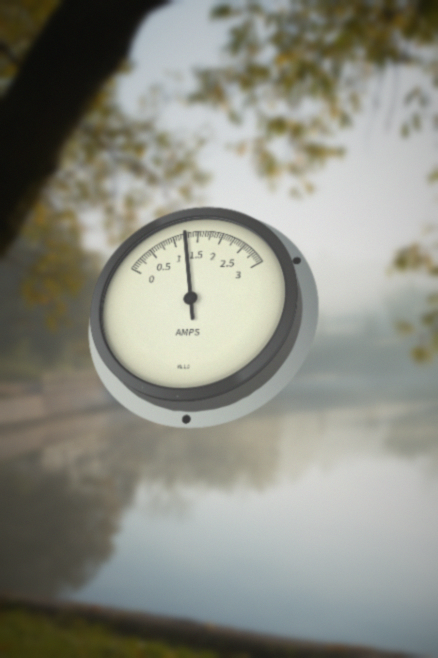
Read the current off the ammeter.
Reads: 1.25 A
